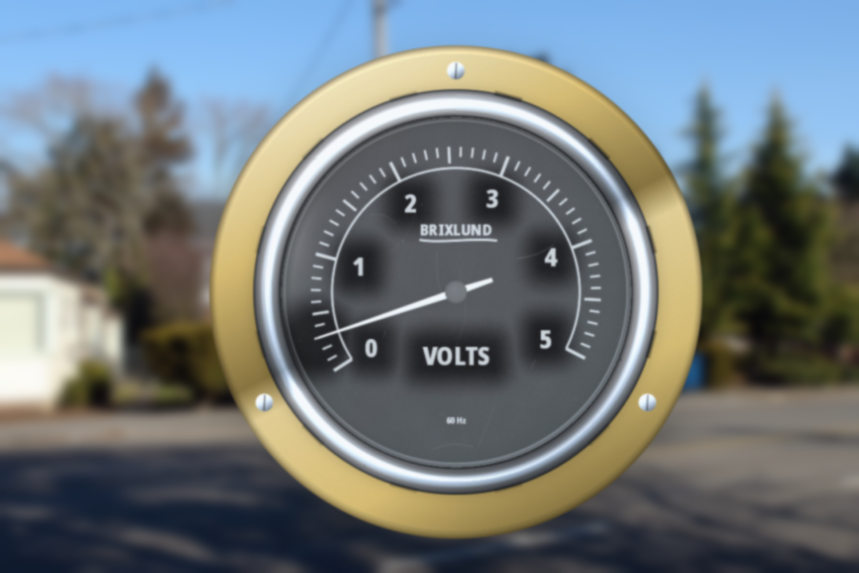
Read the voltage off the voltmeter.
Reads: 0.3 V
